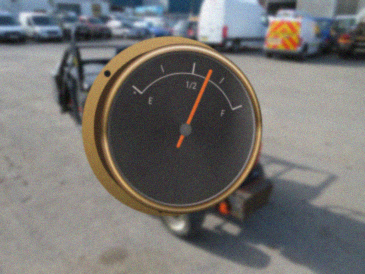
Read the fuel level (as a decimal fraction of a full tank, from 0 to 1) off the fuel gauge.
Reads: 0.625
